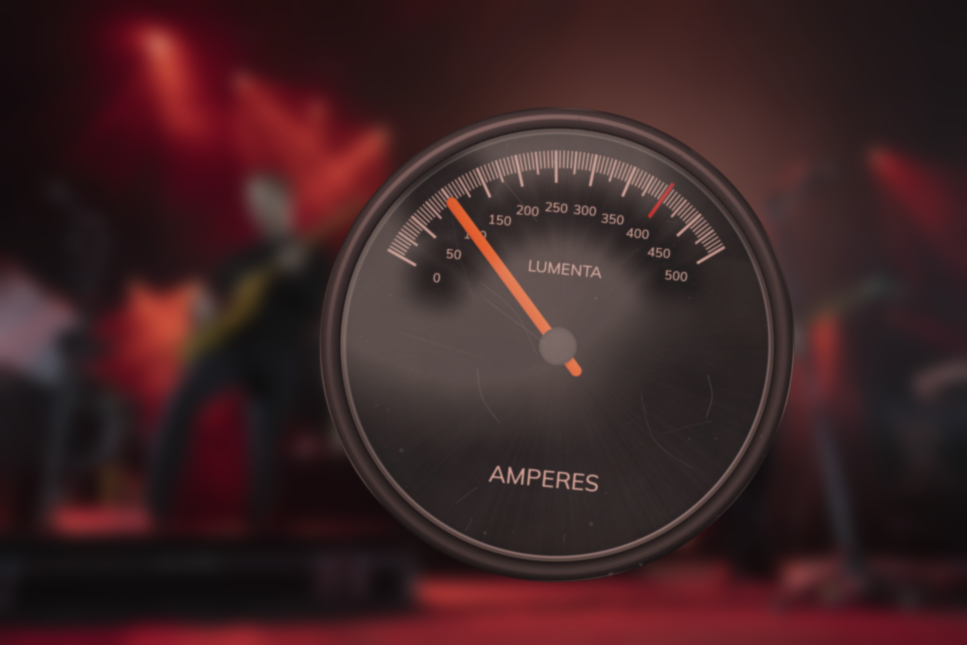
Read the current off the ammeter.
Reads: 100 A
